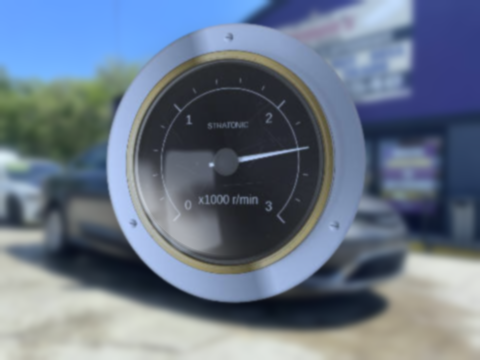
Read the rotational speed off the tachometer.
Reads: 2400 rpm
